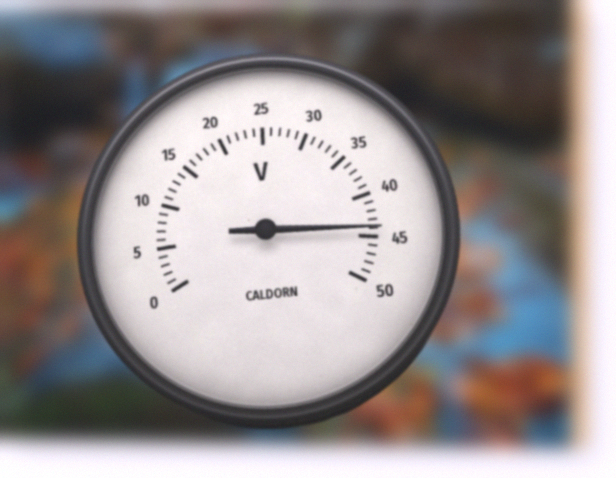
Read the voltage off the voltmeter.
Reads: 44 V
